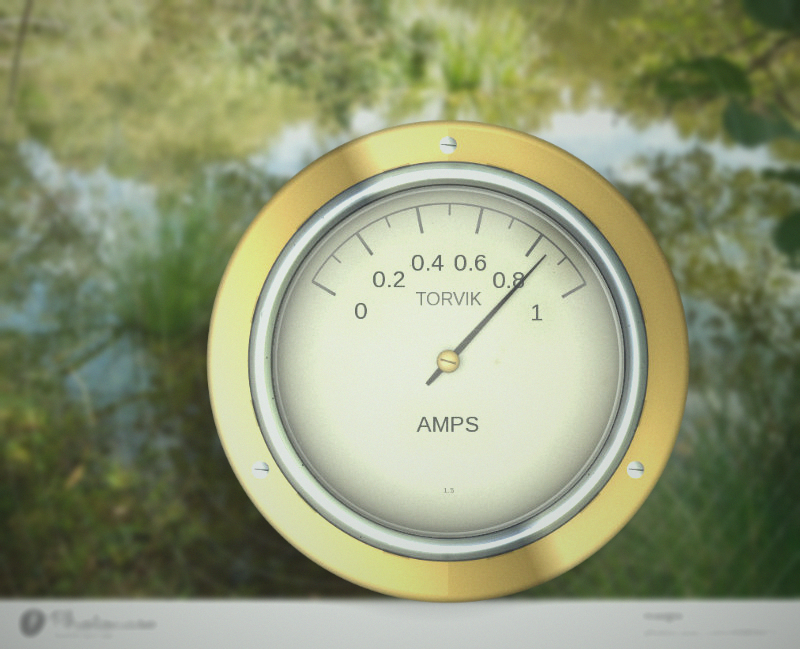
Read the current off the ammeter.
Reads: 0.85 A
